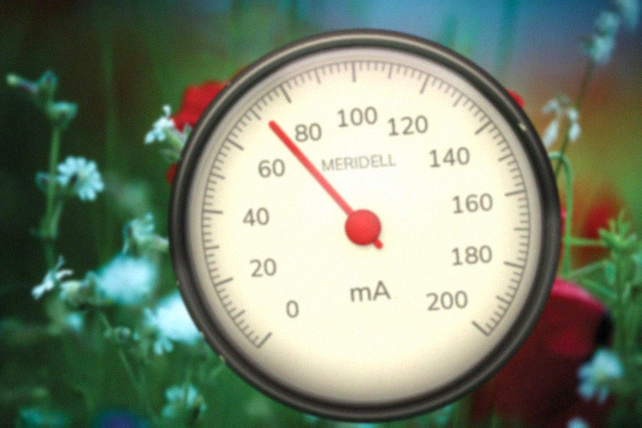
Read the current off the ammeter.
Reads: 72 mA
